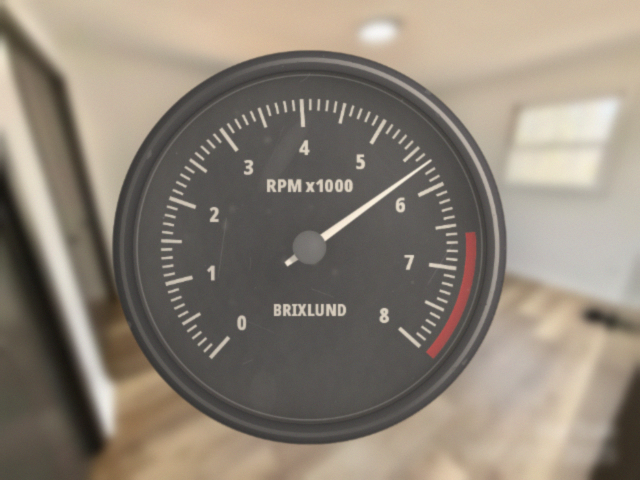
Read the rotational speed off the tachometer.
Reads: 5700 rpm
